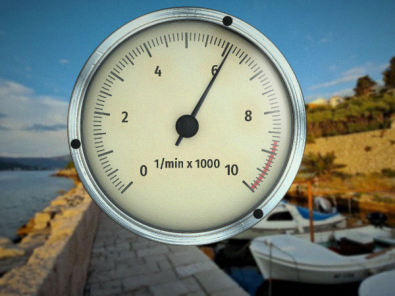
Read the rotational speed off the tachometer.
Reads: 6100 rpm
